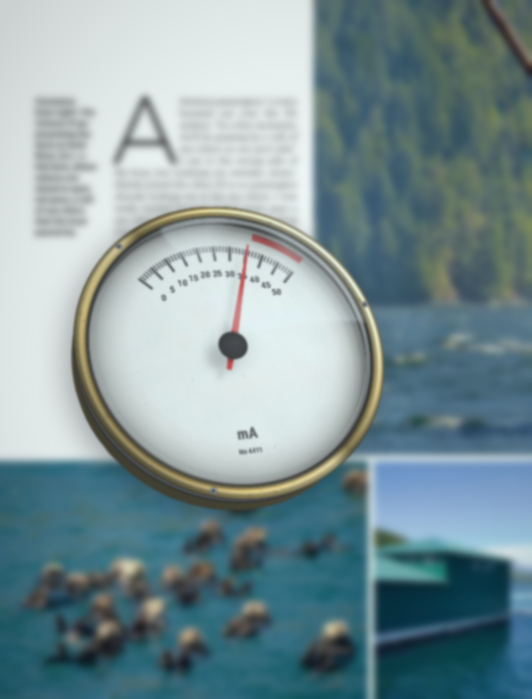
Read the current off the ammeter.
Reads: 35 mA
